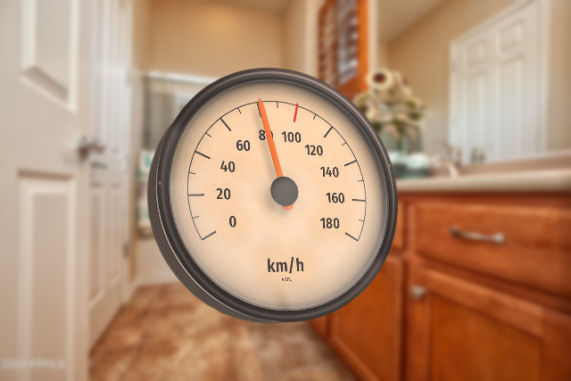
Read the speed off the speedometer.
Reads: 80 km/h
